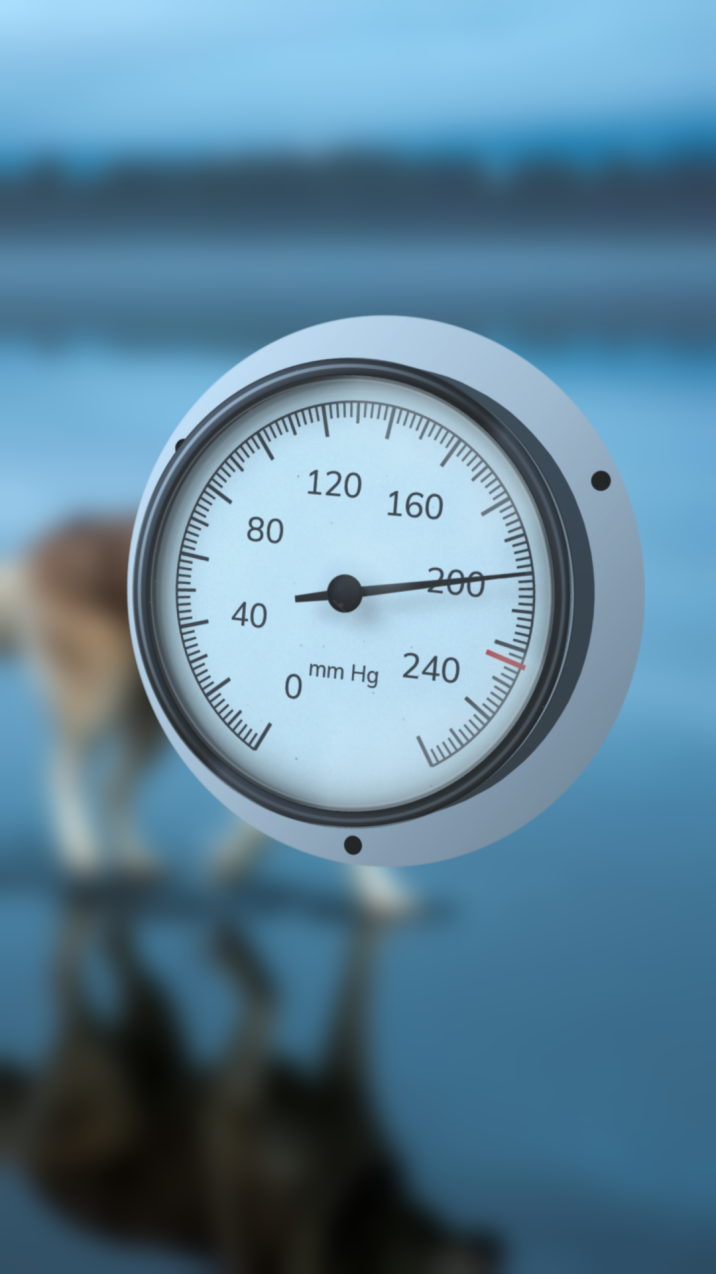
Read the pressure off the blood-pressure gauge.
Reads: 200 mmHg
